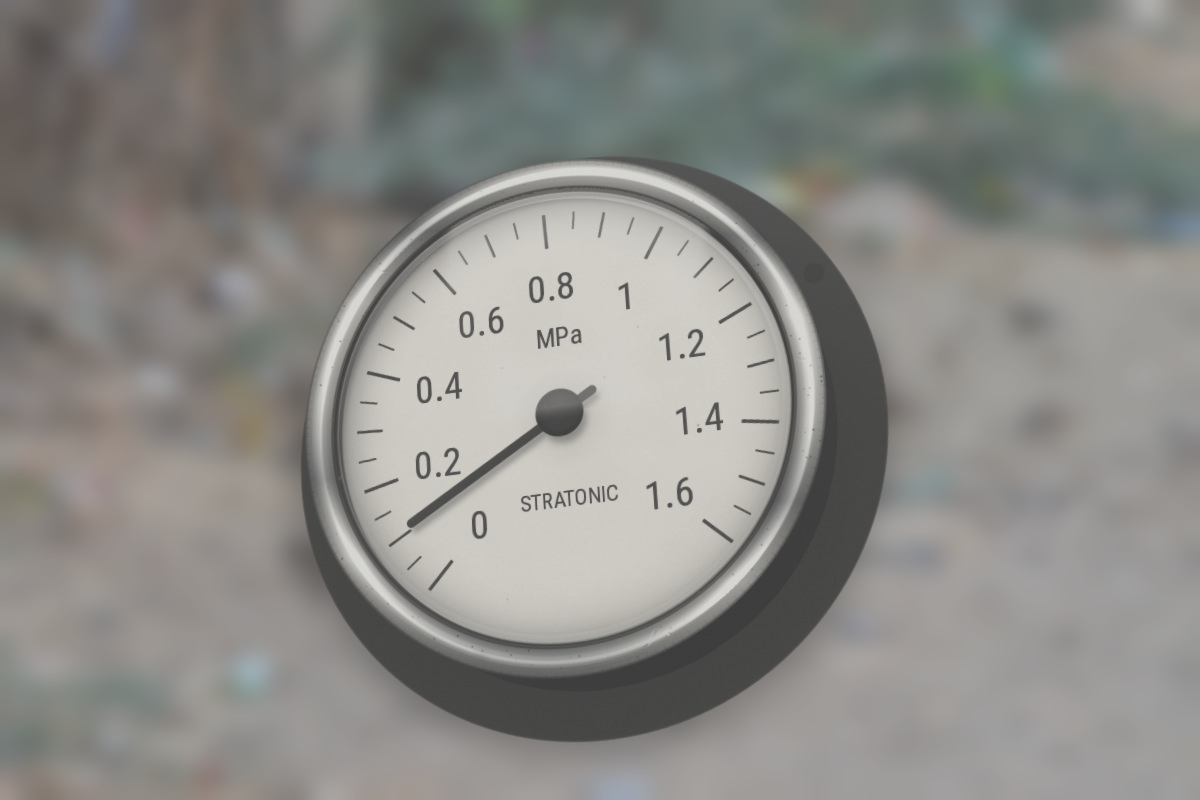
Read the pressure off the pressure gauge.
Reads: 0.1 MPa
